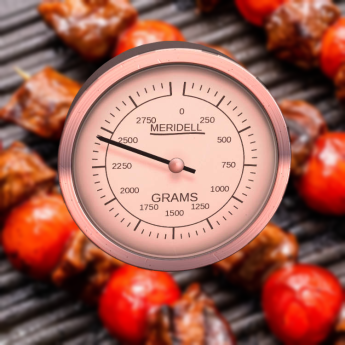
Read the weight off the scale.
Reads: 2450 g
